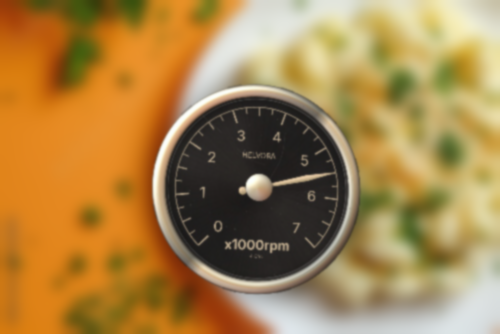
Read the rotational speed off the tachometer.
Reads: 5500 rpm
